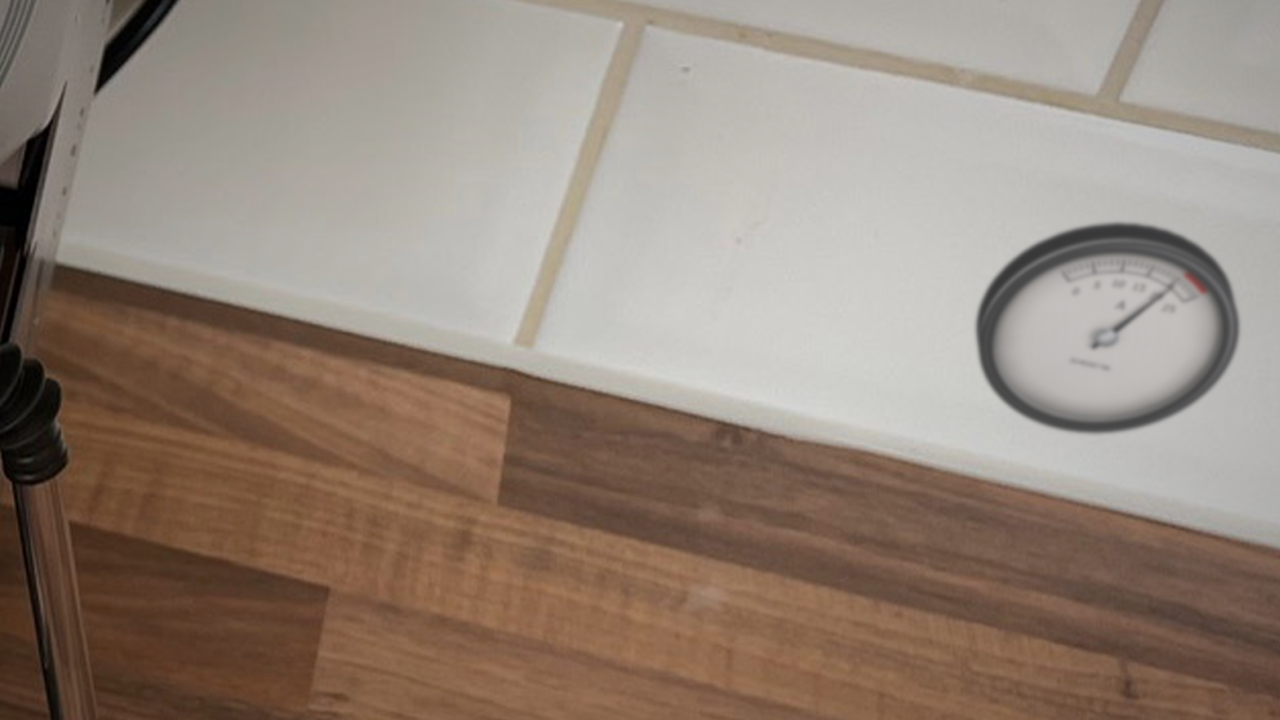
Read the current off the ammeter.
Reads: 20 A
